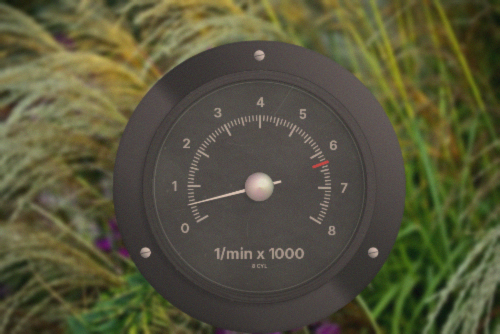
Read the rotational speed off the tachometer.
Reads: 500 rpm
